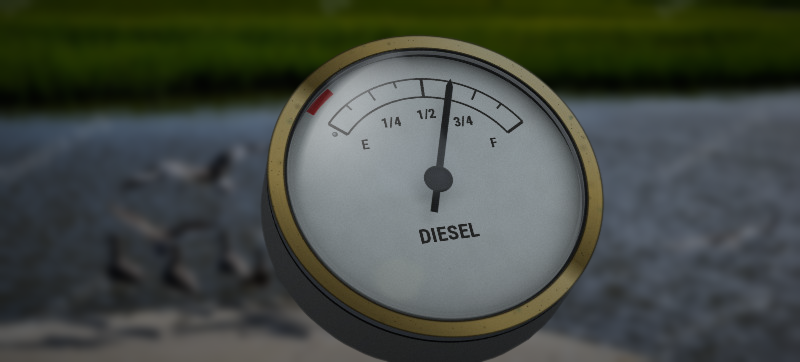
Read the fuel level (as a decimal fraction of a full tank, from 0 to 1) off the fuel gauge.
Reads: 0.625
